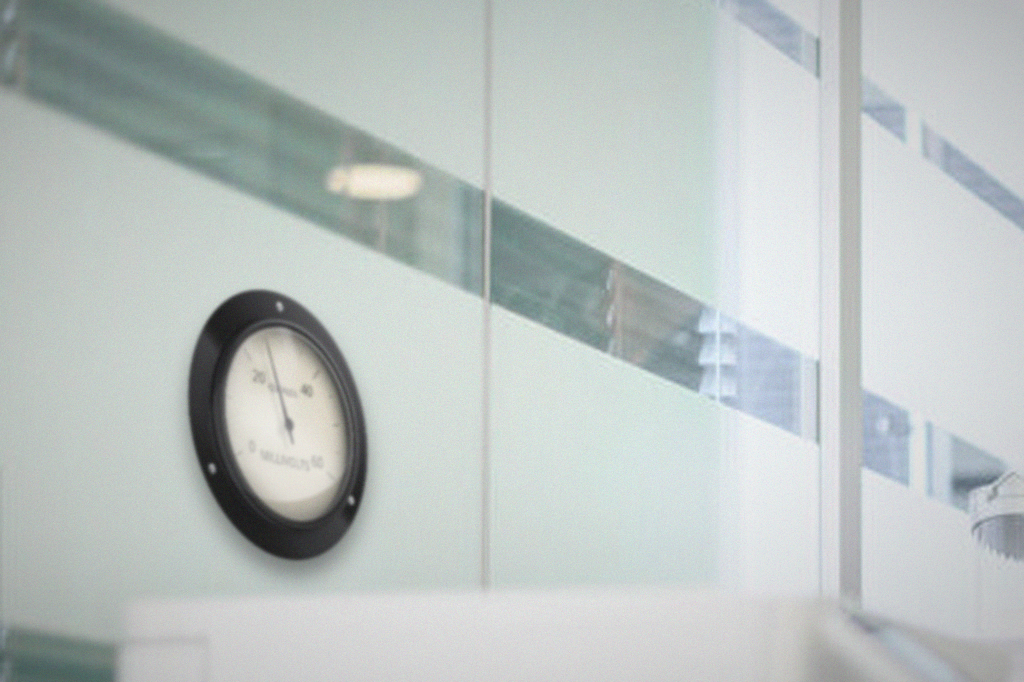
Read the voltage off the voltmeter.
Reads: 25 mV
